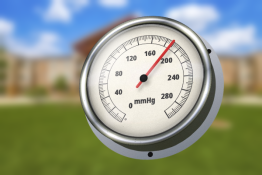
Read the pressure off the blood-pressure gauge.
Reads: 190 mmHg
